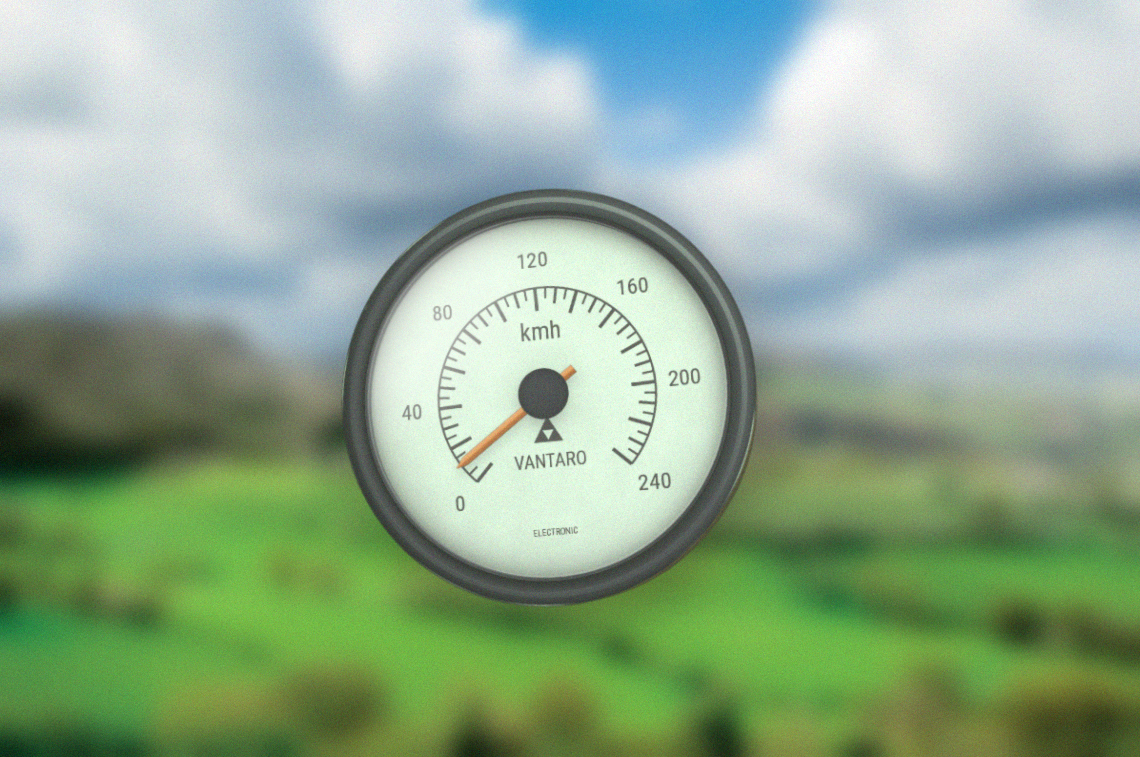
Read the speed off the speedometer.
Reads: 10 km/h
